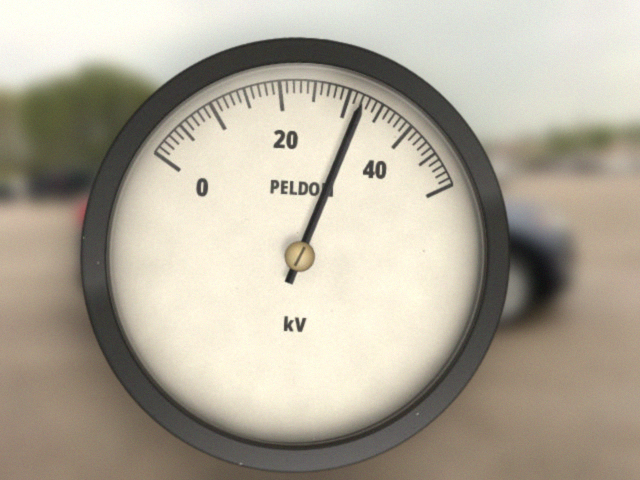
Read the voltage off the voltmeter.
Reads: 32 kV
